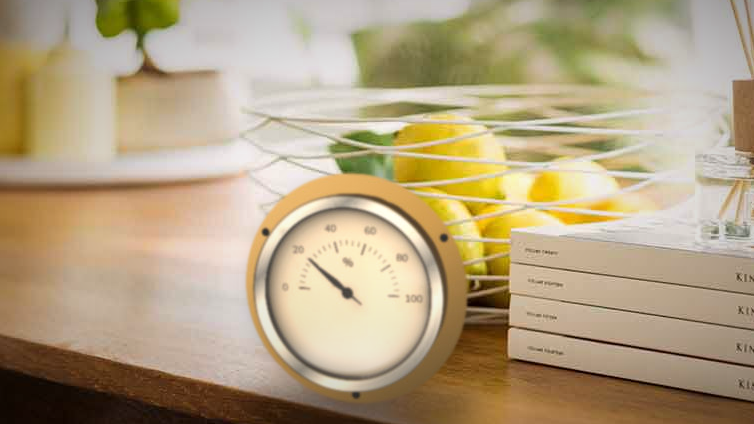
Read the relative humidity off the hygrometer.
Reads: 20 %
